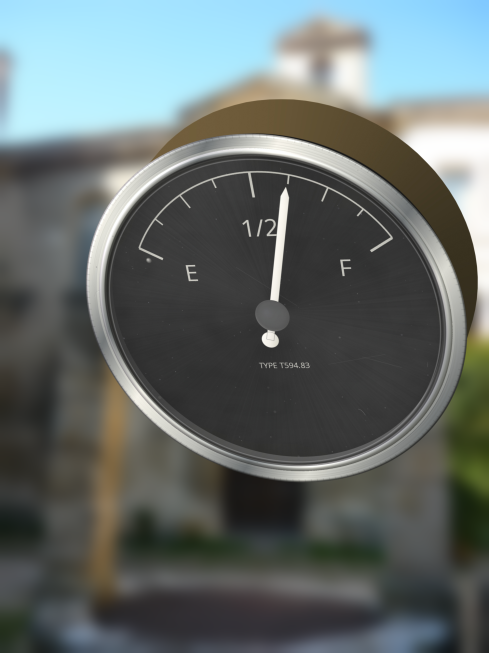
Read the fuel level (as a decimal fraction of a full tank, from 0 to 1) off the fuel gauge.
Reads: 0.625
